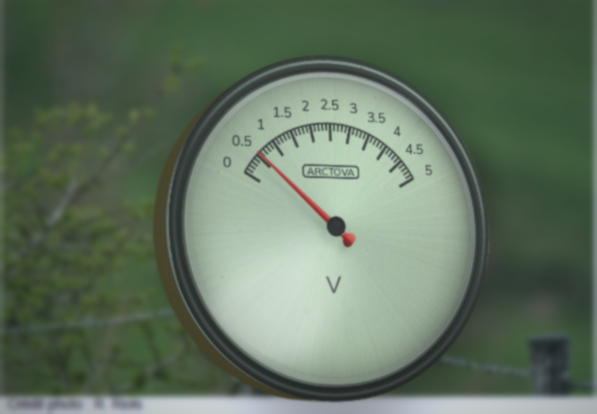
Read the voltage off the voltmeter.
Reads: 0.5 V
